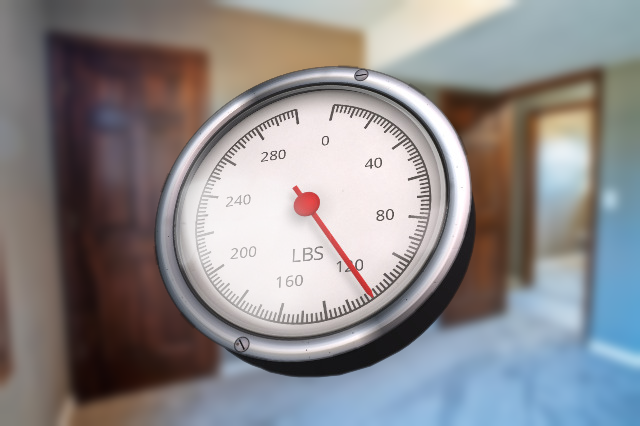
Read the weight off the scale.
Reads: 120 lb
